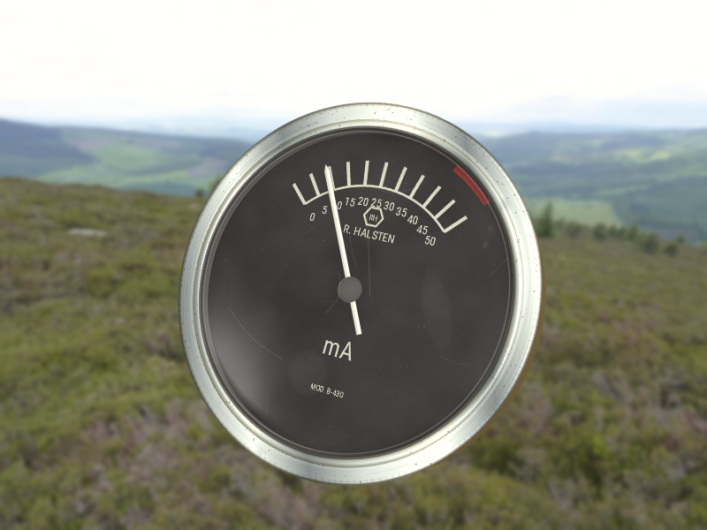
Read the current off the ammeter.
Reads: 10 mA
